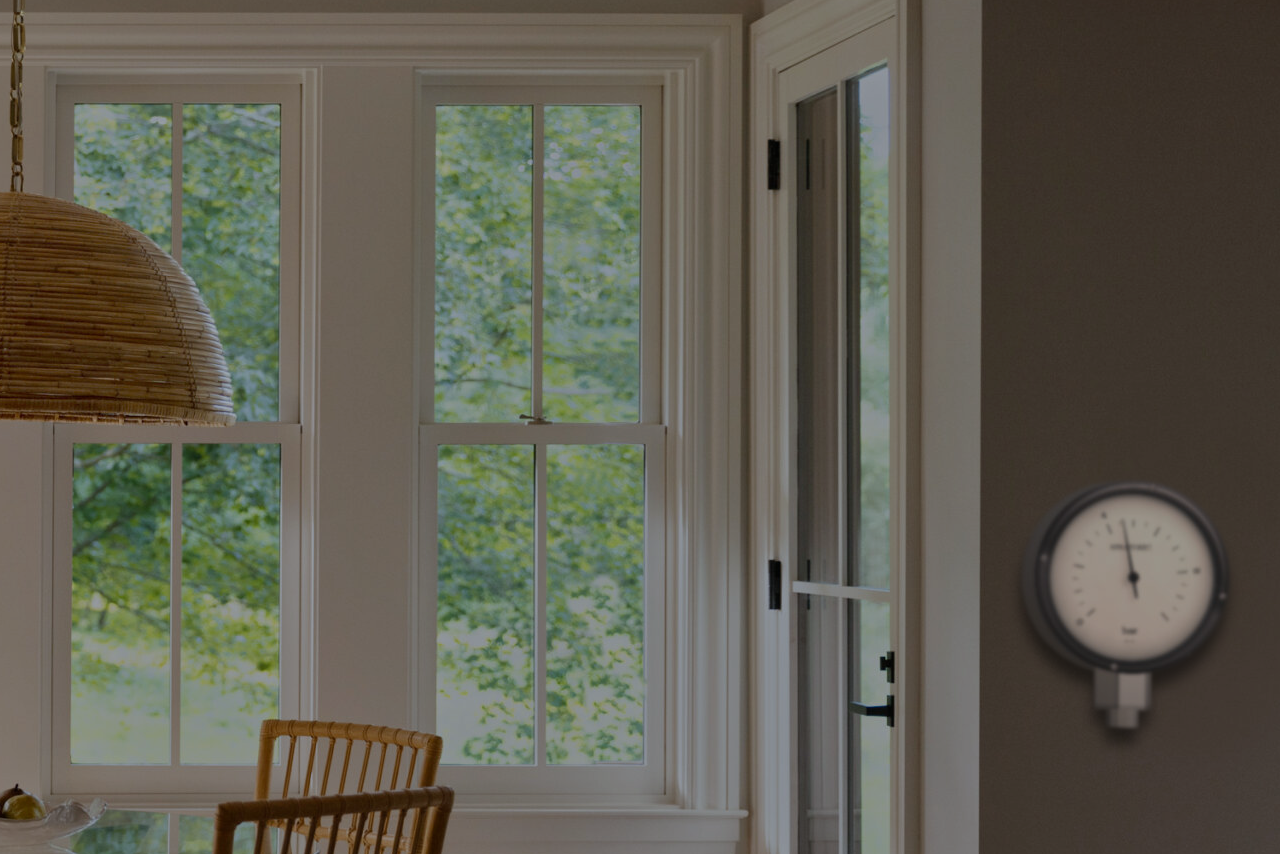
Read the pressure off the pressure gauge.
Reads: 4.5 bar
